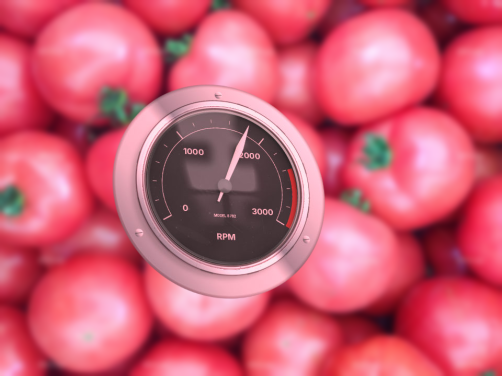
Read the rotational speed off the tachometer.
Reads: 1800 rpm
